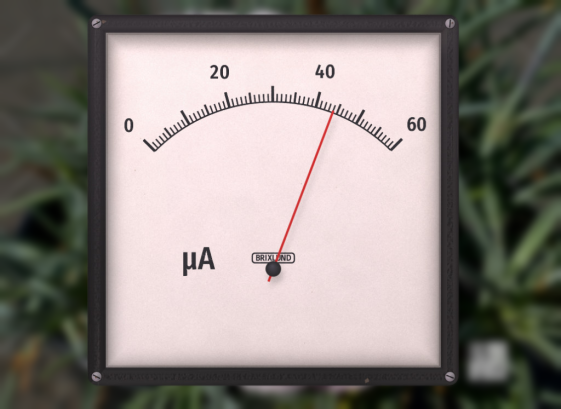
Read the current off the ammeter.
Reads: 44 µA
